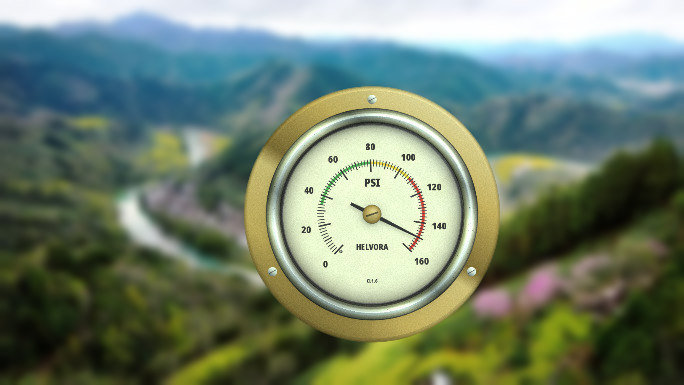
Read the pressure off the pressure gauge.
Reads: 150 psi
